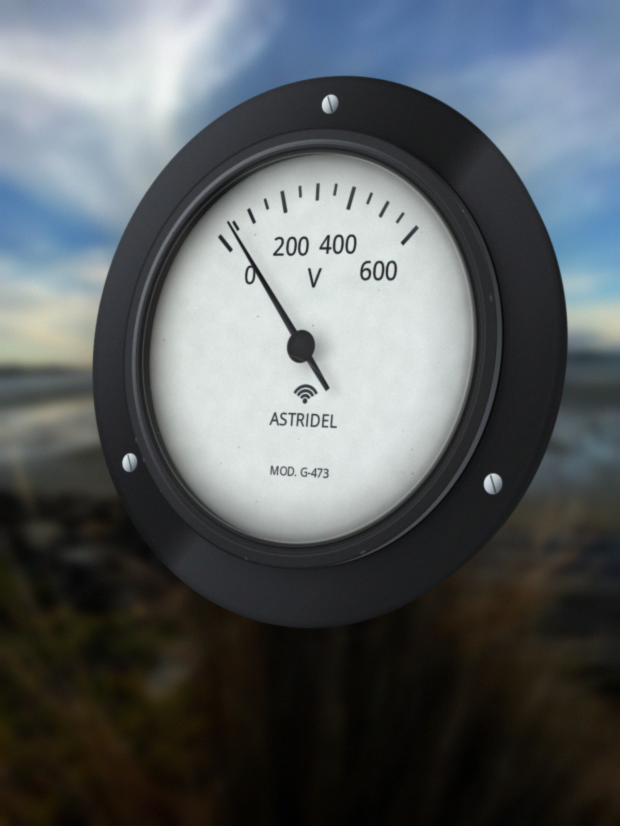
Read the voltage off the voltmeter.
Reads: 50 V
